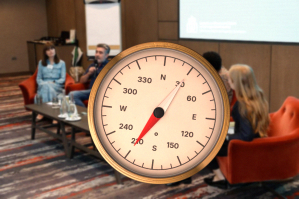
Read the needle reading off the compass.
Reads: 210 °
